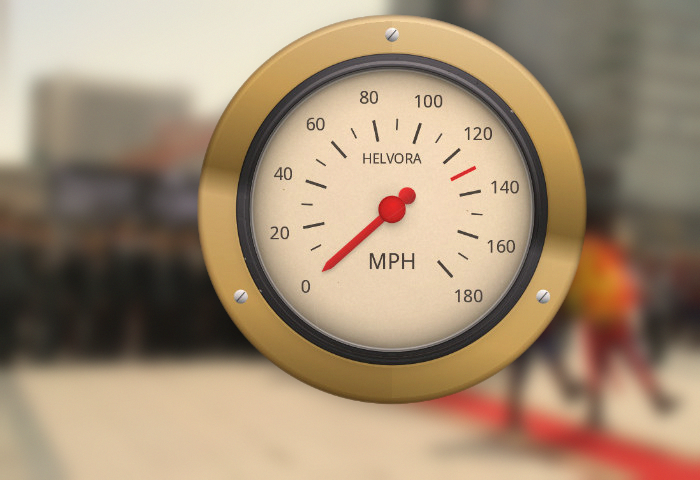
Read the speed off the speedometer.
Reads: 0 mph
